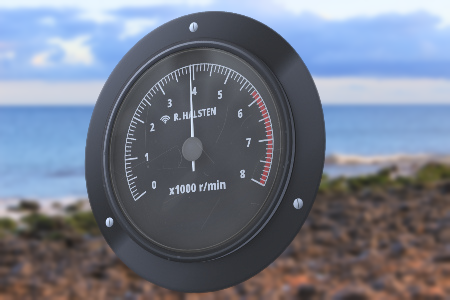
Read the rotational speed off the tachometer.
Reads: 4000 rpm
